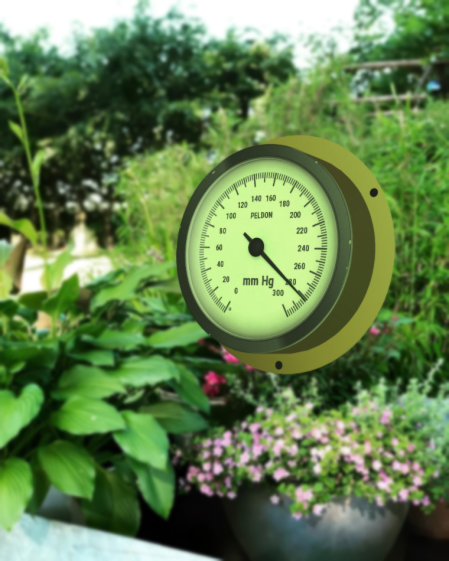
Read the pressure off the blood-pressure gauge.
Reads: 280 mmHg
